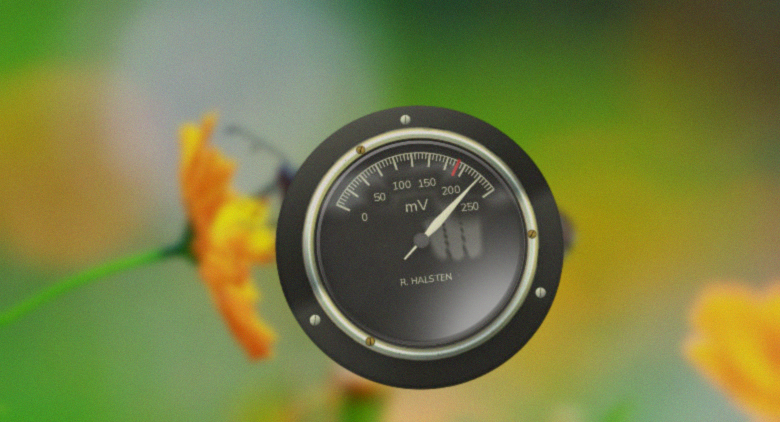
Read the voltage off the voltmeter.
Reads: 225 mV
